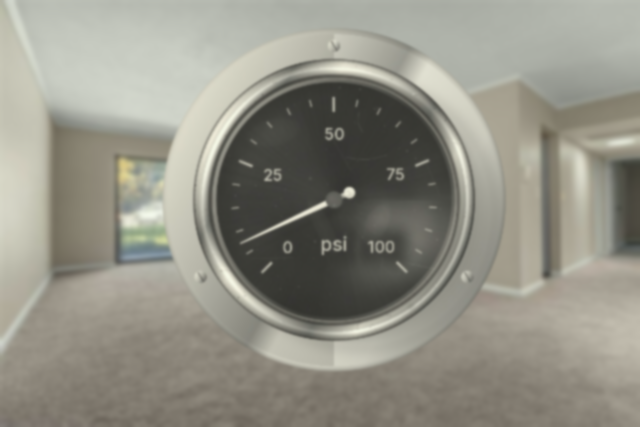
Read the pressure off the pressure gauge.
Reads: 7.5 psi
